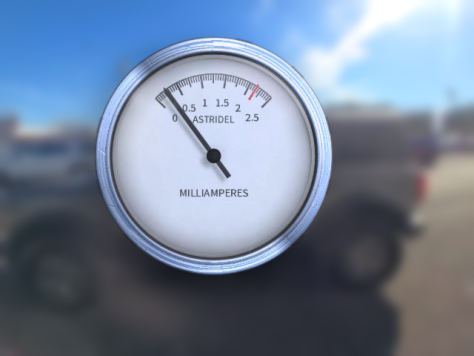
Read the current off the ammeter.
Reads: 0.25 mA
